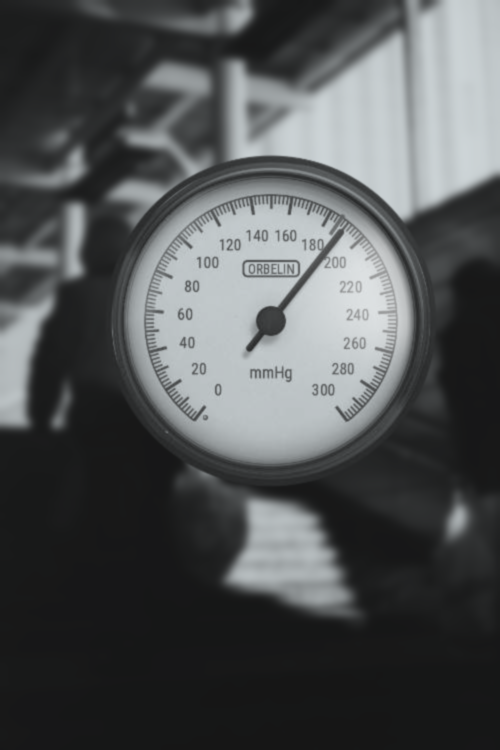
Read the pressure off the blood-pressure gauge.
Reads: 190 mmHg
